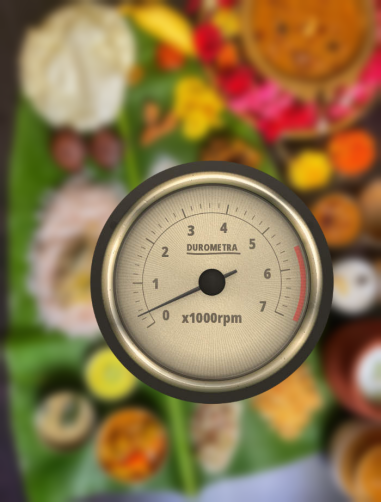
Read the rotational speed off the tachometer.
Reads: 300 rpm
